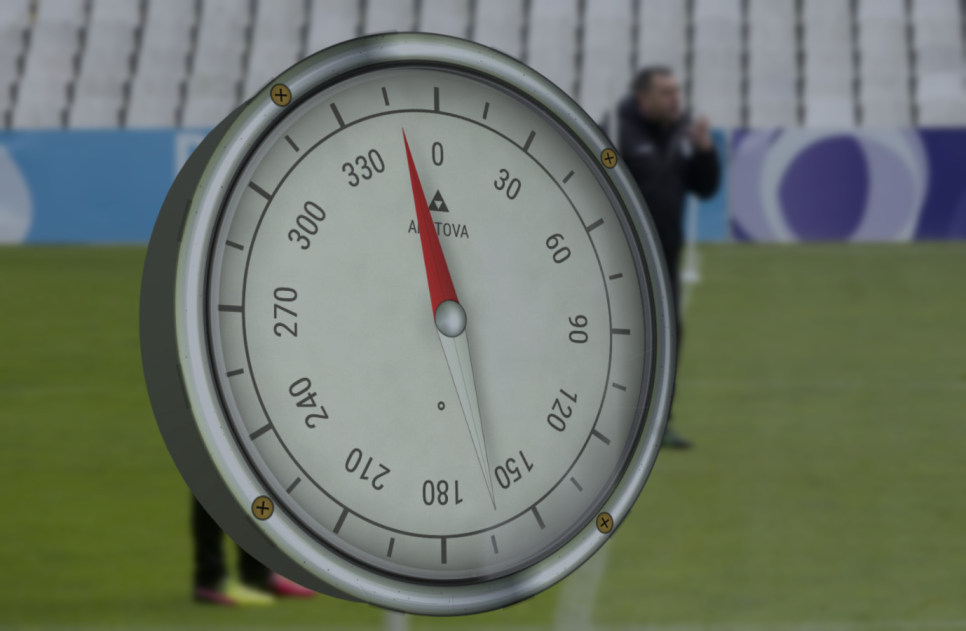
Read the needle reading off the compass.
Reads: 345 °
